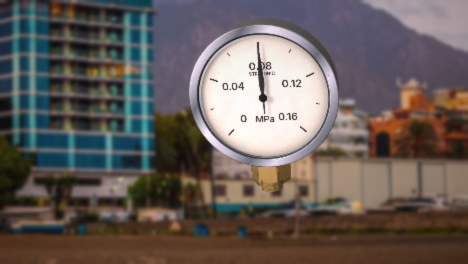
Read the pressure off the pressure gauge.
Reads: 0.08 MPa
